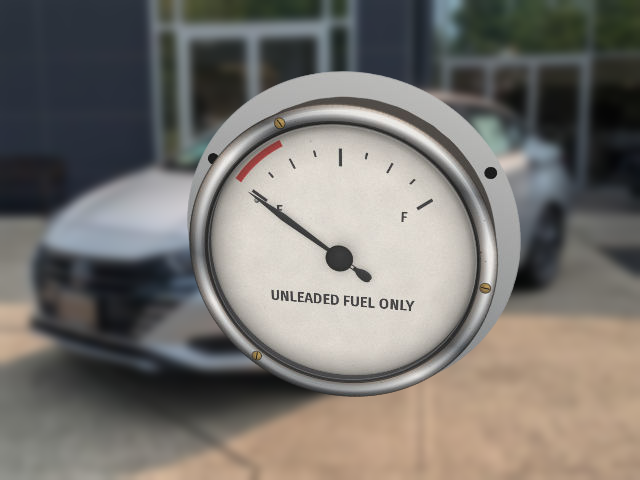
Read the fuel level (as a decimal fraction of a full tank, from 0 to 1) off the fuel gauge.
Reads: 0
